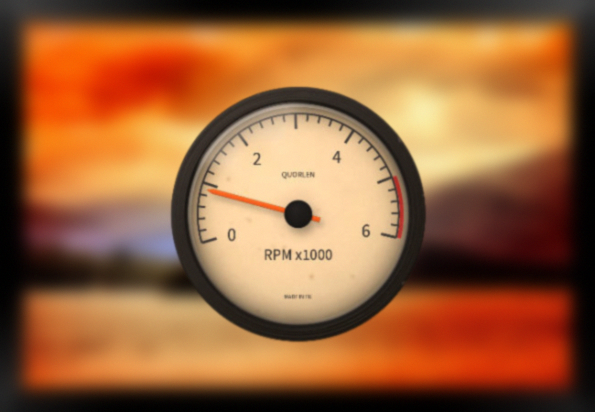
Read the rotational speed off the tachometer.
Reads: 900 rpm
